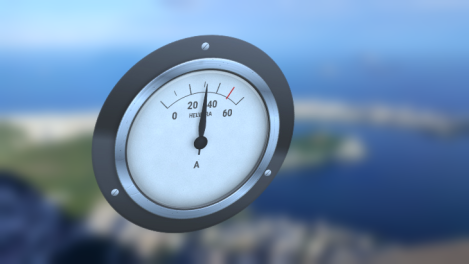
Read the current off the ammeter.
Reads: 30 A
